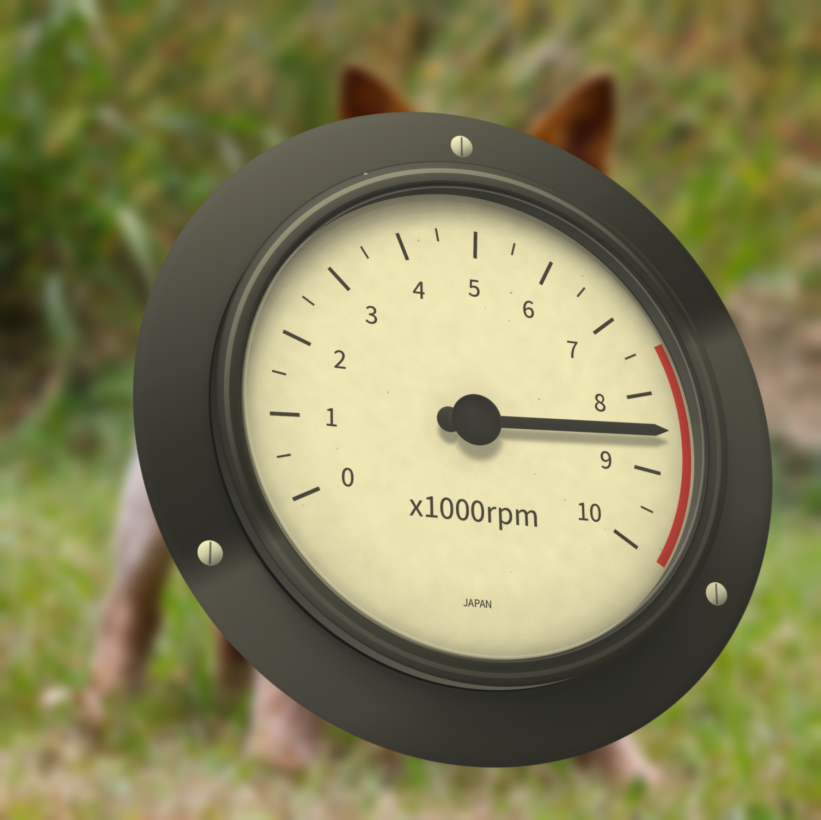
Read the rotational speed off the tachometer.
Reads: 8500 rpm
